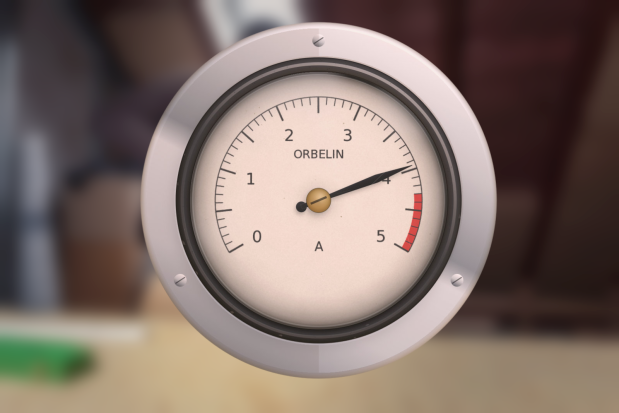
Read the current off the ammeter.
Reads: 3.95 A
